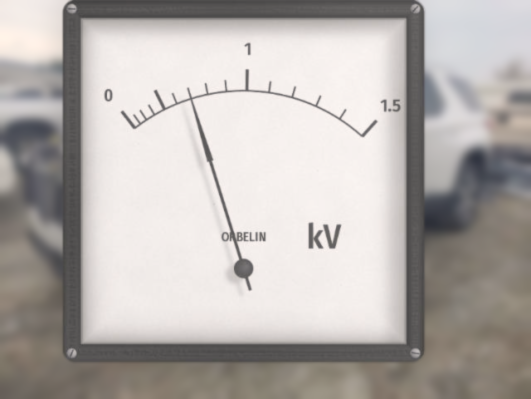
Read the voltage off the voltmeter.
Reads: 0.7 kV
